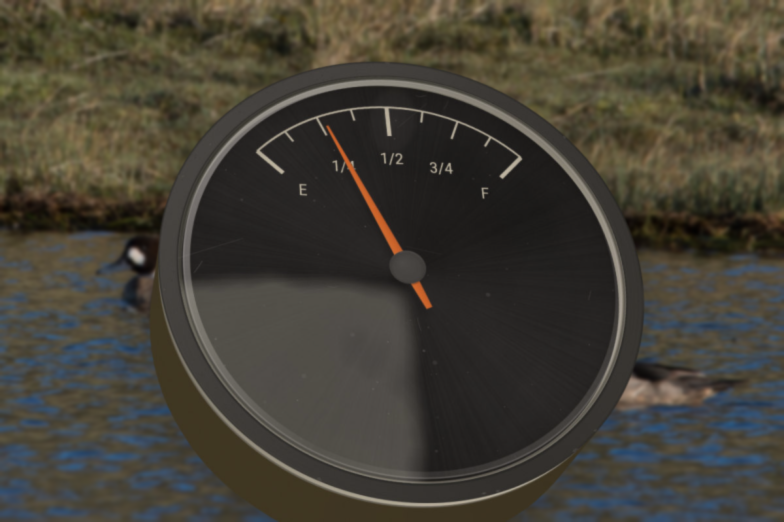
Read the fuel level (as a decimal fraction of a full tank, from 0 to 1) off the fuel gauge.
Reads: 0.25
